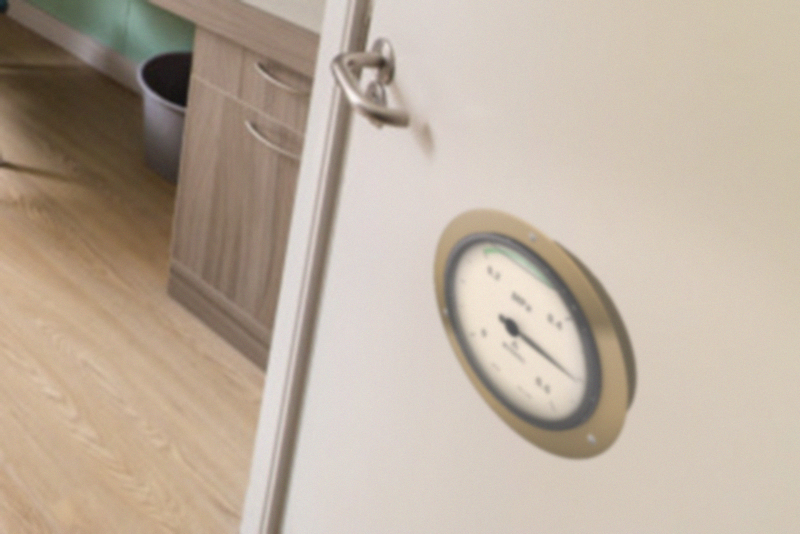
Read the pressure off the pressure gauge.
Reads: 0.5 MPa
